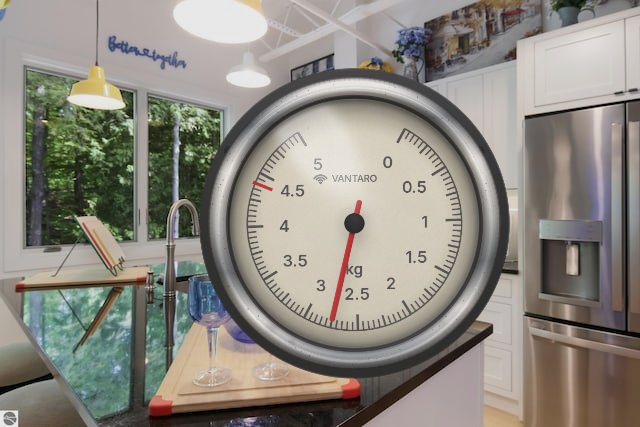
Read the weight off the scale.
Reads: 2.75 kg
